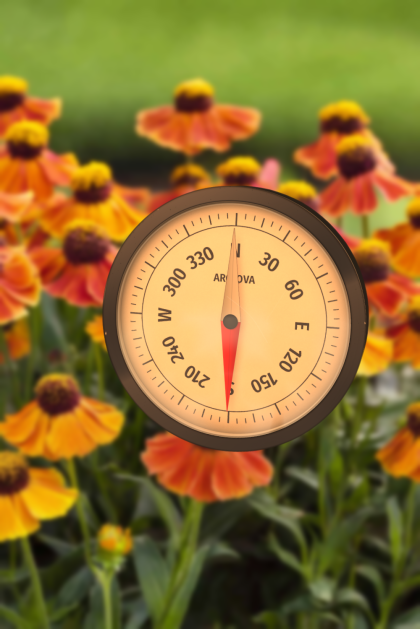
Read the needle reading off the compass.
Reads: 180 °
